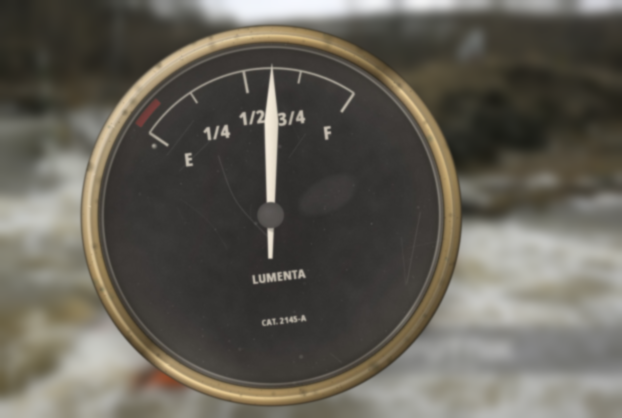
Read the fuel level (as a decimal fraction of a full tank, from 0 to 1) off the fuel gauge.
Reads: 0.625
